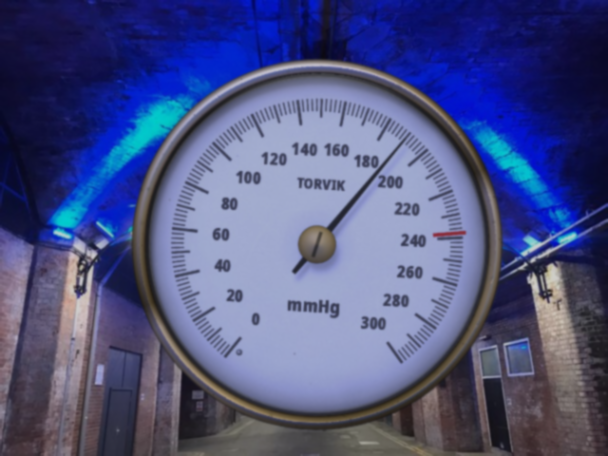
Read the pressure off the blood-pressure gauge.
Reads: 190 mmHg
